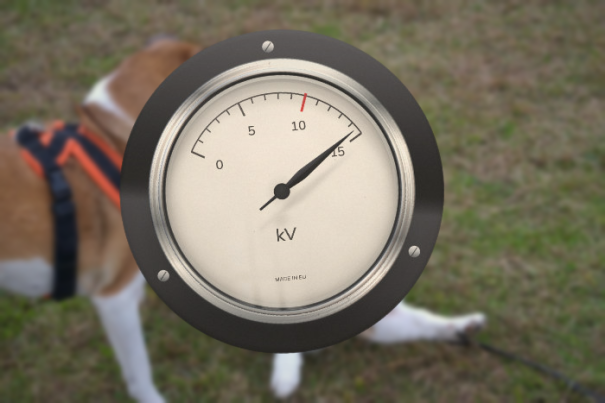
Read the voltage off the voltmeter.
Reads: 14.5 kV
